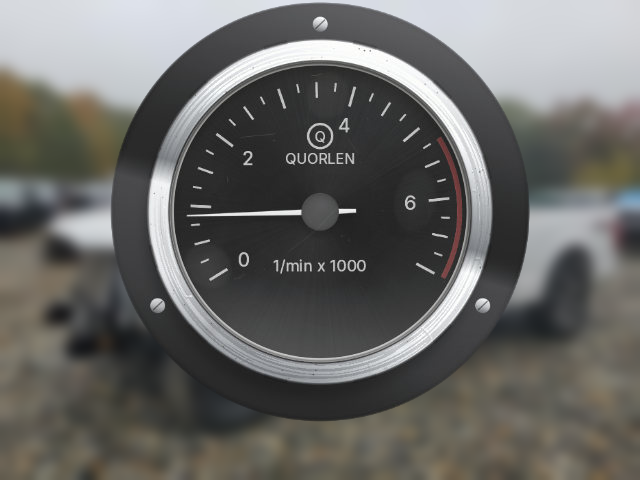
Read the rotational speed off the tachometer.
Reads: 875 rpm
